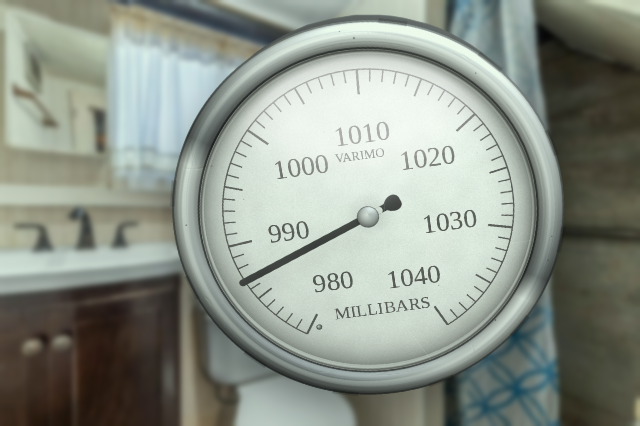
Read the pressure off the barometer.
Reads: 987 mbar
